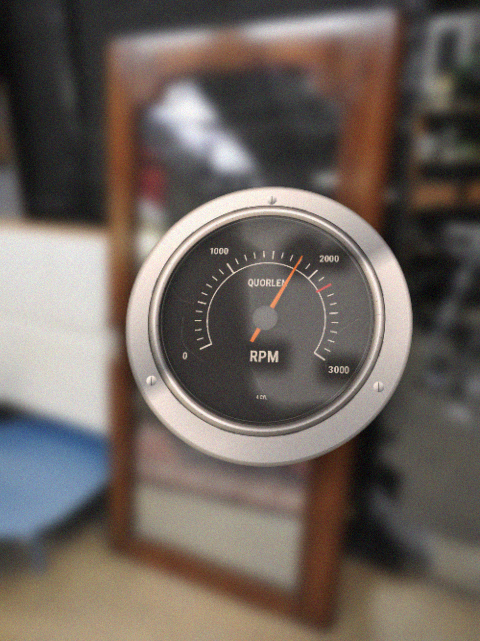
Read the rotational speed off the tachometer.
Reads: 1800 rpm
